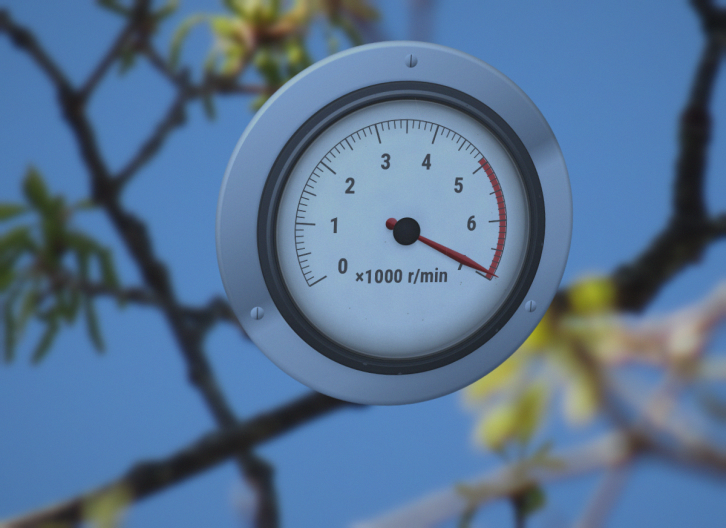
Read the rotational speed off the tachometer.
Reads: 6900 rpm
